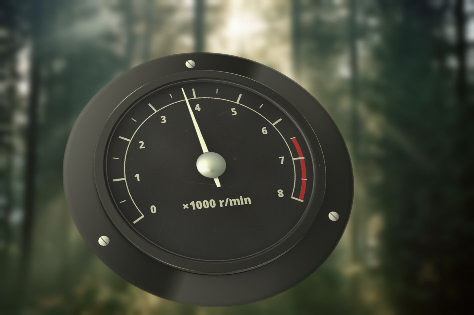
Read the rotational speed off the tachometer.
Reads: 3750 rpm
